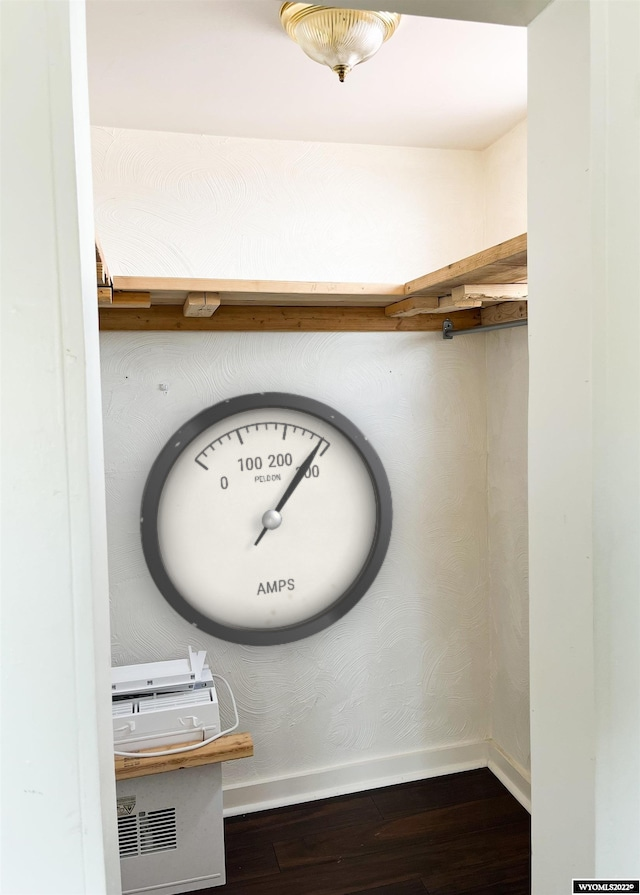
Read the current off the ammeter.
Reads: 280 A
